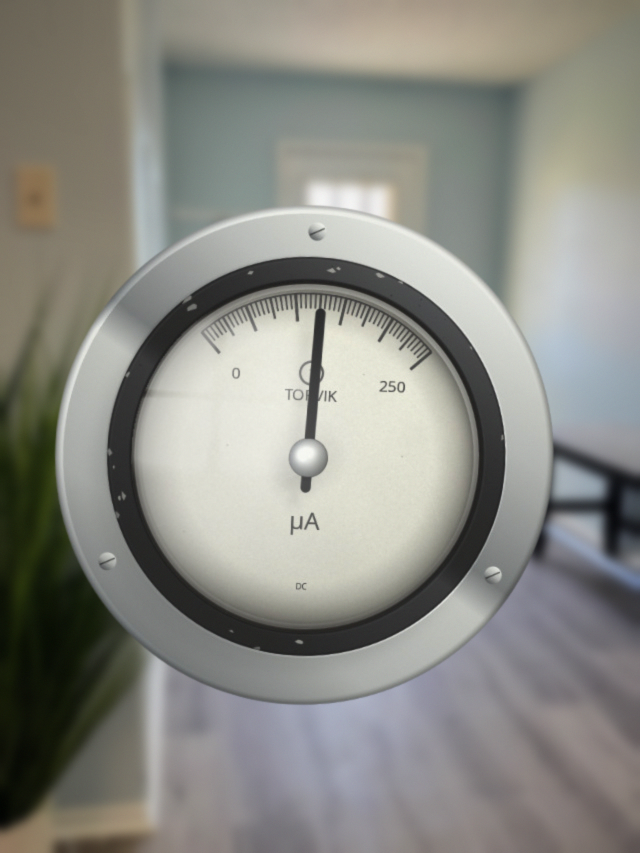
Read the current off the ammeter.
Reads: 125 µA
